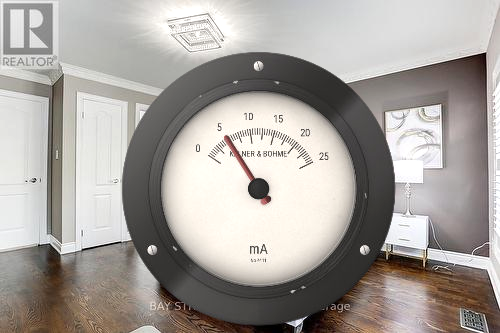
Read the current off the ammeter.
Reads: 5 mA
